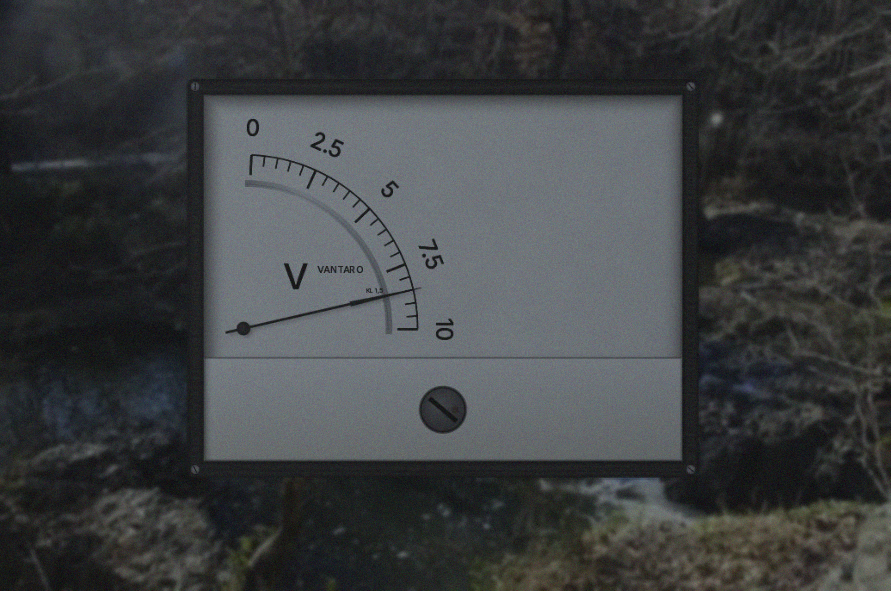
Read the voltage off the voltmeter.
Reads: 8.5 V
